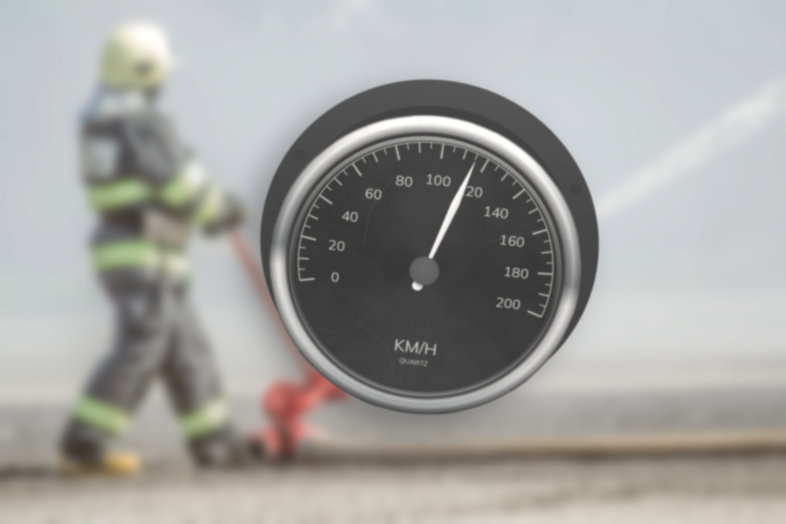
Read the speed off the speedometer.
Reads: 115 km/h
